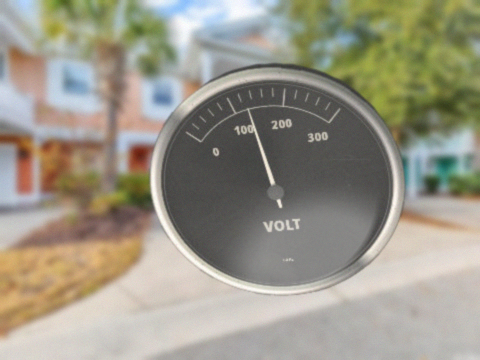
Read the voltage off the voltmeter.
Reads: 130 V
